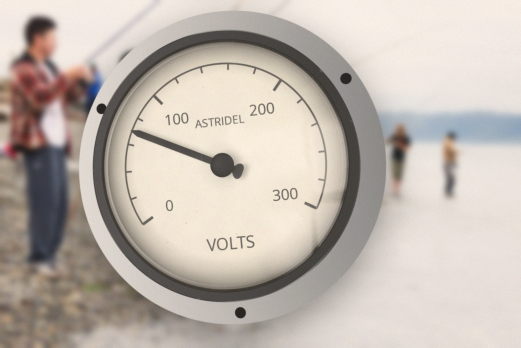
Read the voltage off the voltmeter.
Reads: 70 V
